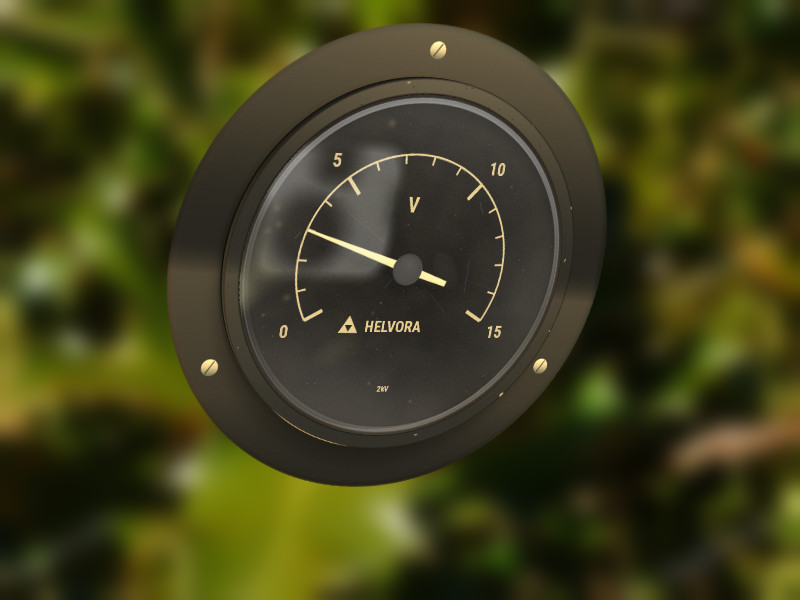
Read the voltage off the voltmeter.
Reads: 3 V
